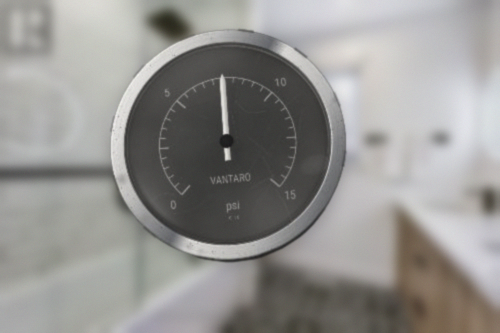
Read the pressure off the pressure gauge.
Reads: 7.5 psi
